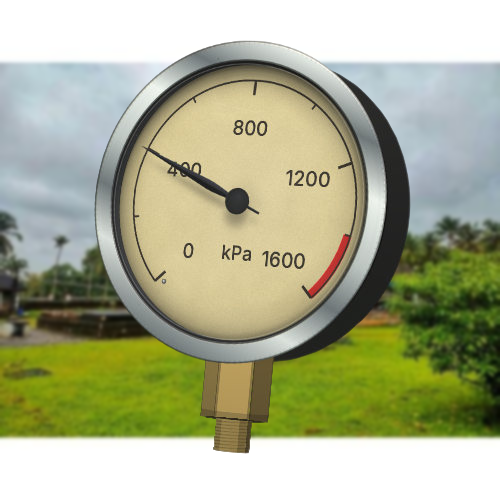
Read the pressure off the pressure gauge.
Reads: 400 kPa
